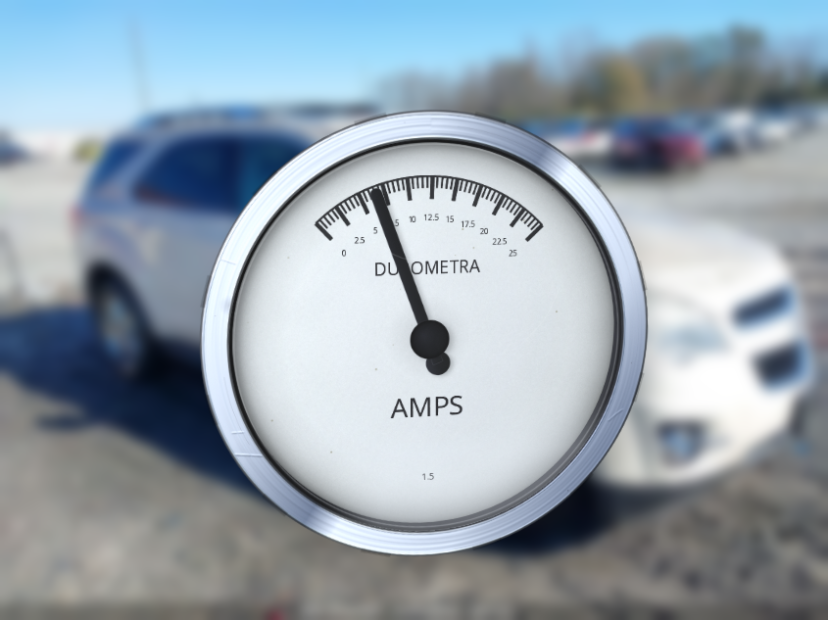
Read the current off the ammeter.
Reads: 6.5 A
